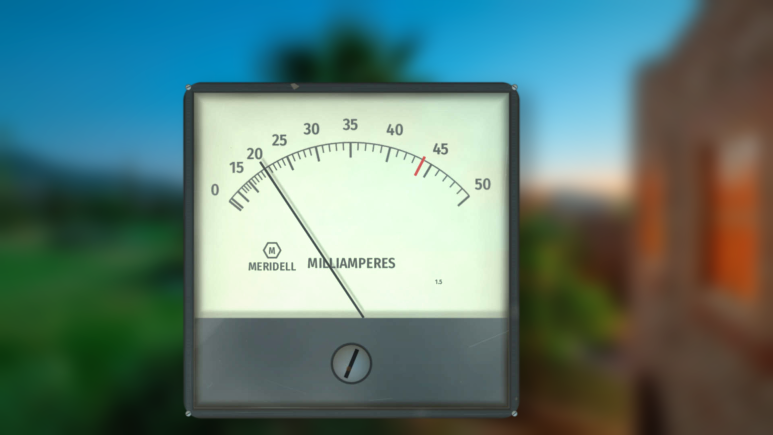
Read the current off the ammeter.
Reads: 20 mA
